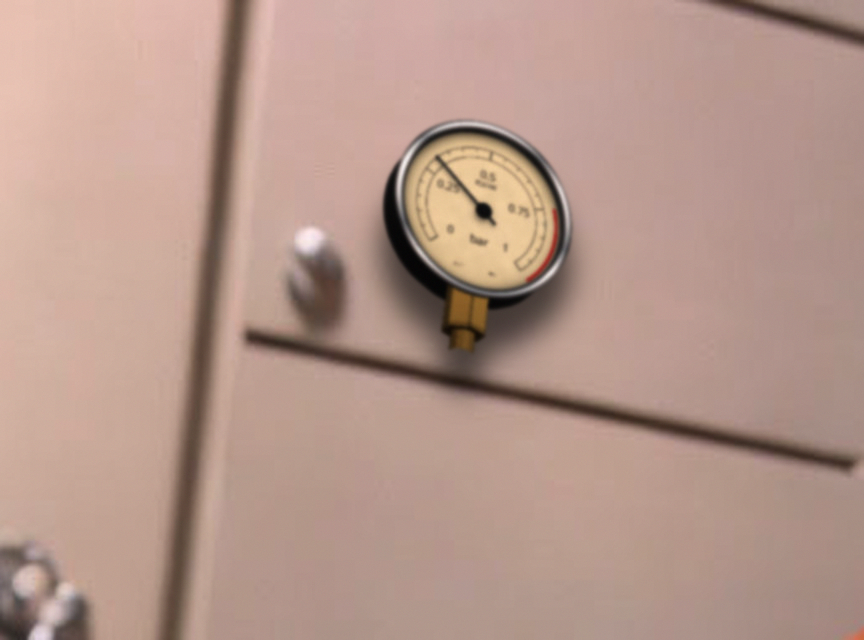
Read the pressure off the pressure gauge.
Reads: 0.3 bar
